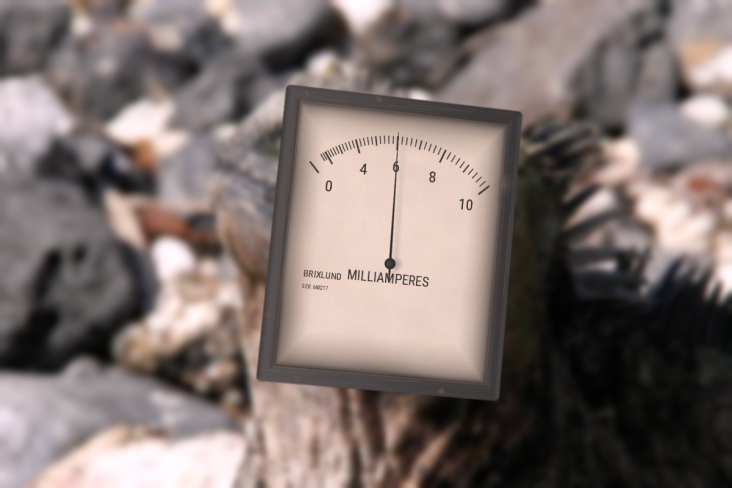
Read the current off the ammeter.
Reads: 6 mA
